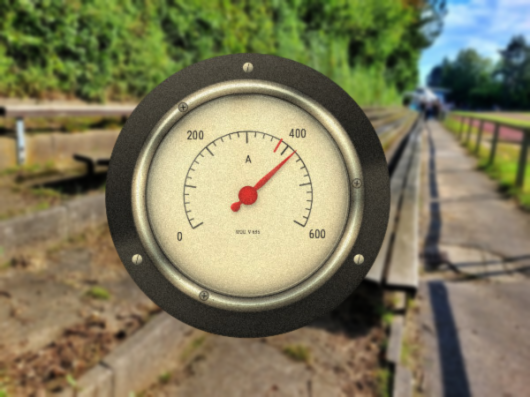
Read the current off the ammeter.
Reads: 420 A
